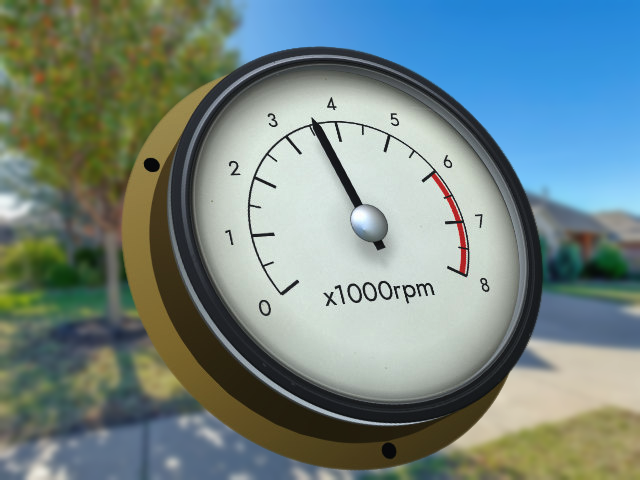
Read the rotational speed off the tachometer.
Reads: 3500 rpm
